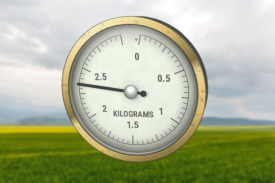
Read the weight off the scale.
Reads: 2.35 kg
